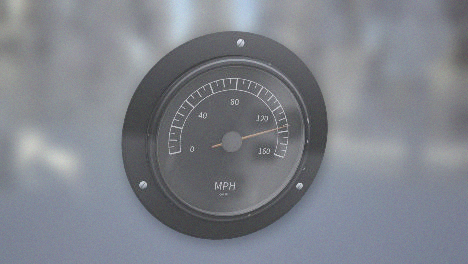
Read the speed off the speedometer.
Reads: 135 mph
